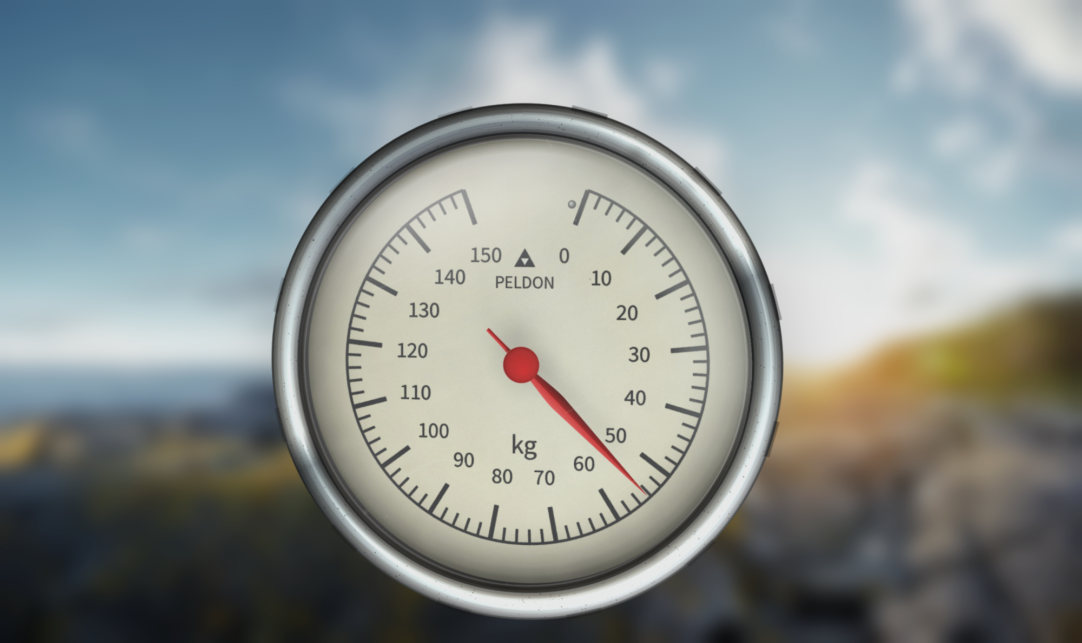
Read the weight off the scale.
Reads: 54 kg
